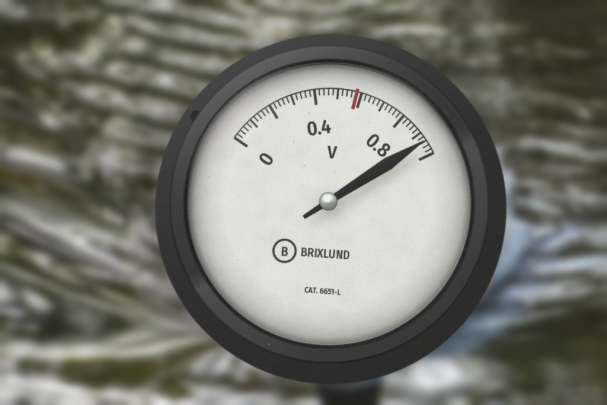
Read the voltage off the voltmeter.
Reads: 0.94 V
